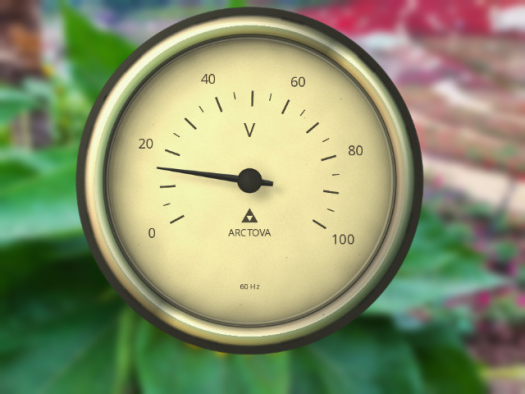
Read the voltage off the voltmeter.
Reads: 15 V
